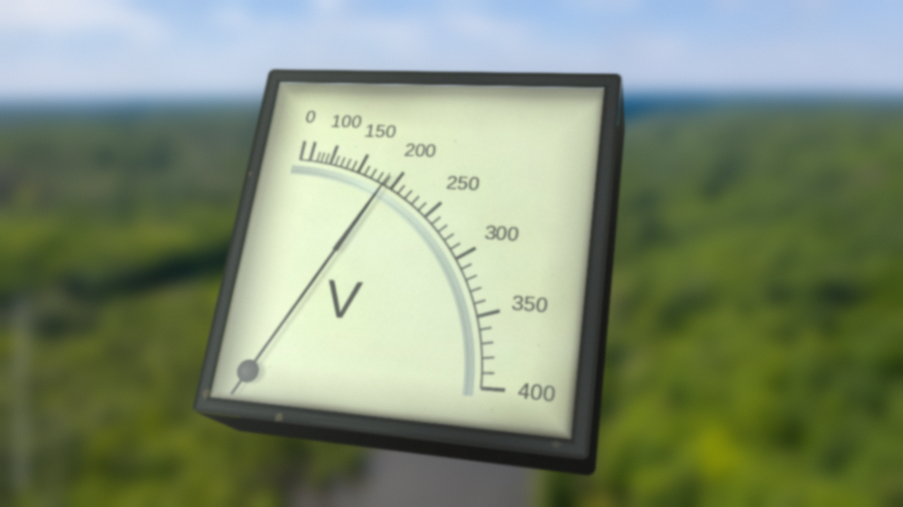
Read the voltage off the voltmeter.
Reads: 190 V
